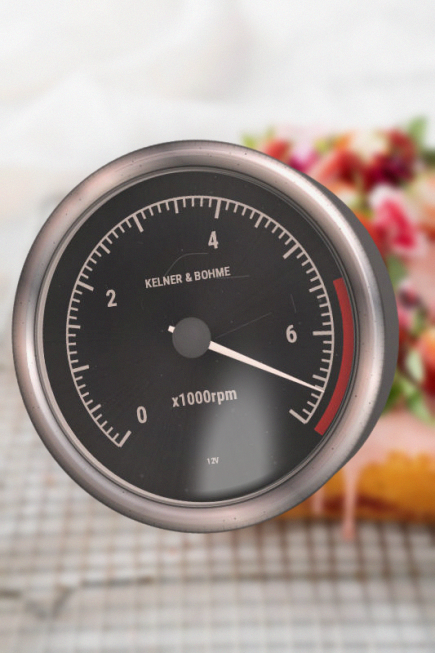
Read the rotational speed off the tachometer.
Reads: 6600 rpm
